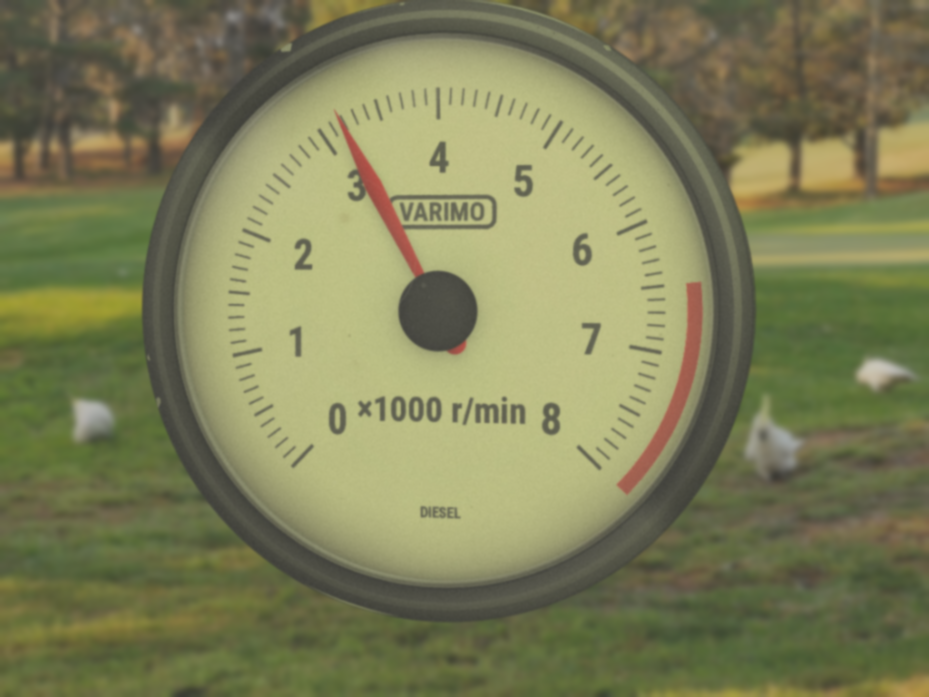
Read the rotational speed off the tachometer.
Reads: 3200 rpm
